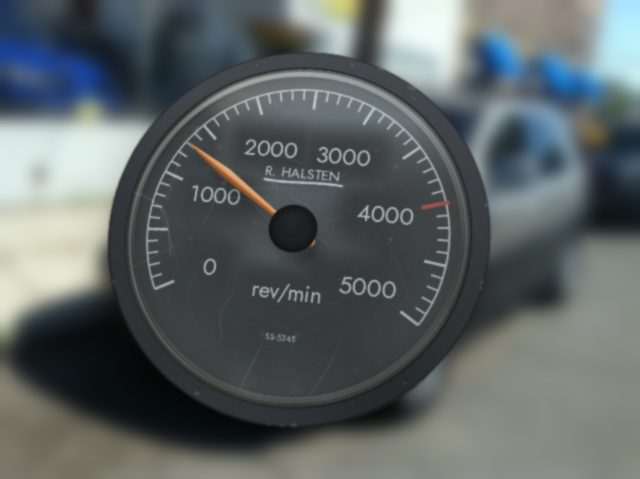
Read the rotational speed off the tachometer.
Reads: 1300 rpm
